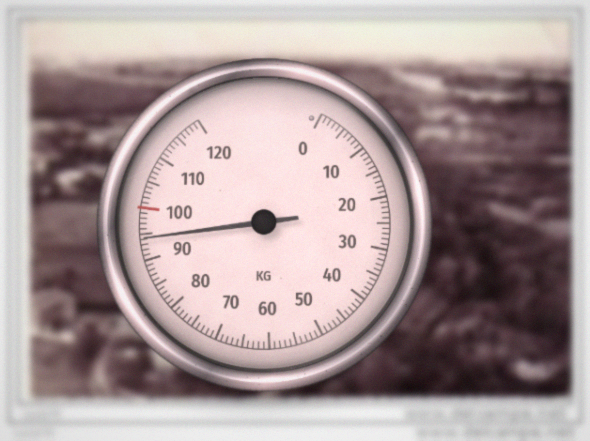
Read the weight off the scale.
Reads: 94 kg
